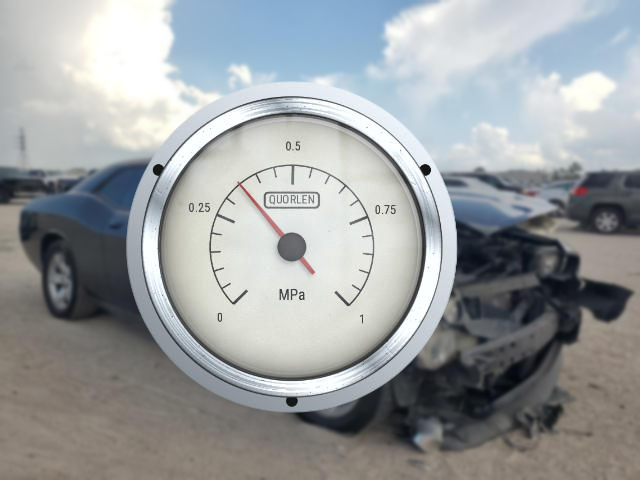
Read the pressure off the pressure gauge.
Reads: 0.35 MPa
